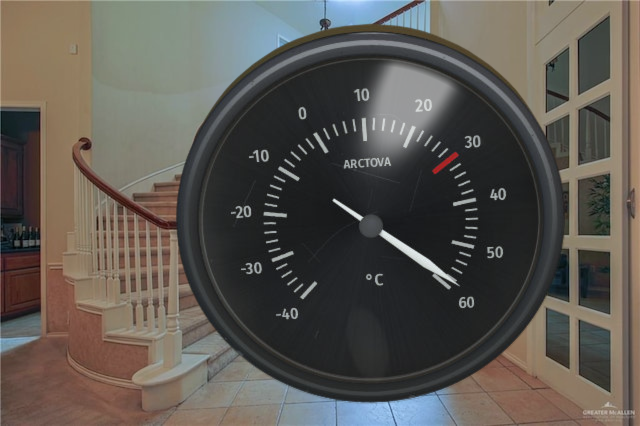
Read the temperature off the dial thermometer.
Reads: 58 °C
